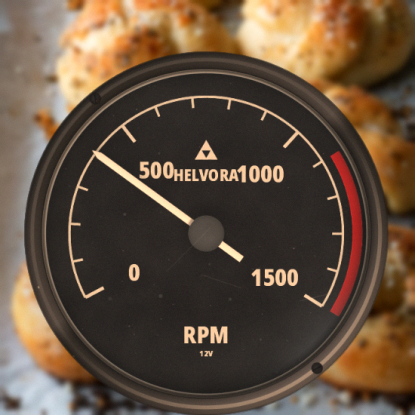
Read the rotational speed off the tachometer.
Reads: 400 rpm
